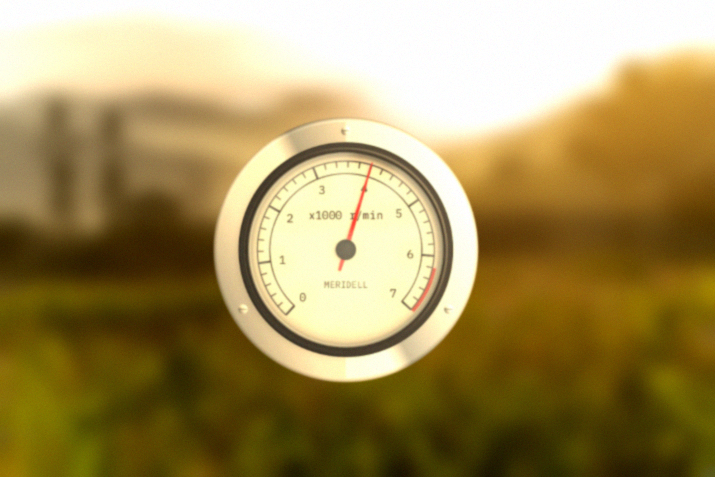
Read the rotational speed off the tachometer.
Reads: 4000 rpm
